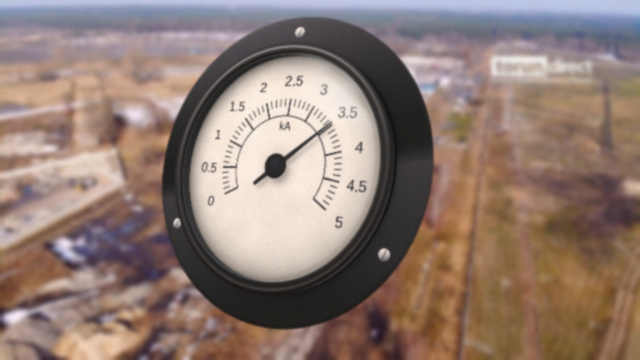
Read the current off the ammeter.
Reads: 3.5 kA
